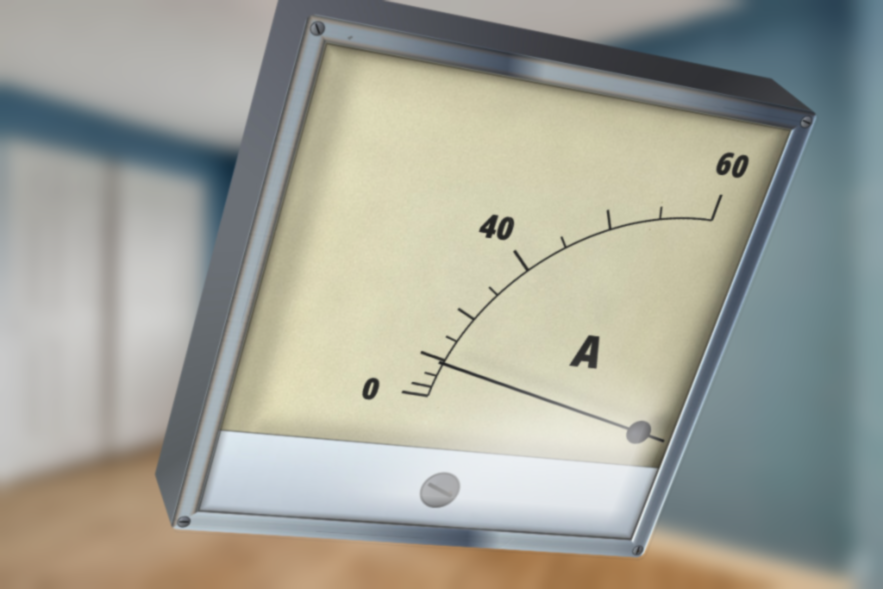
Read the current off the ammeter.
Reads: 20 A
